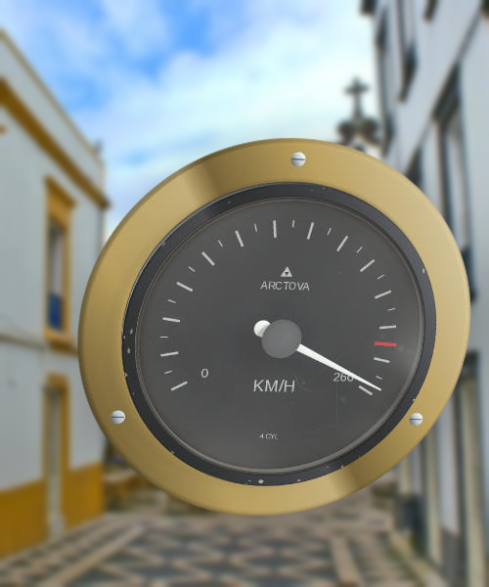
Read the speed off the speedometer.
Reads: 255 km/h
